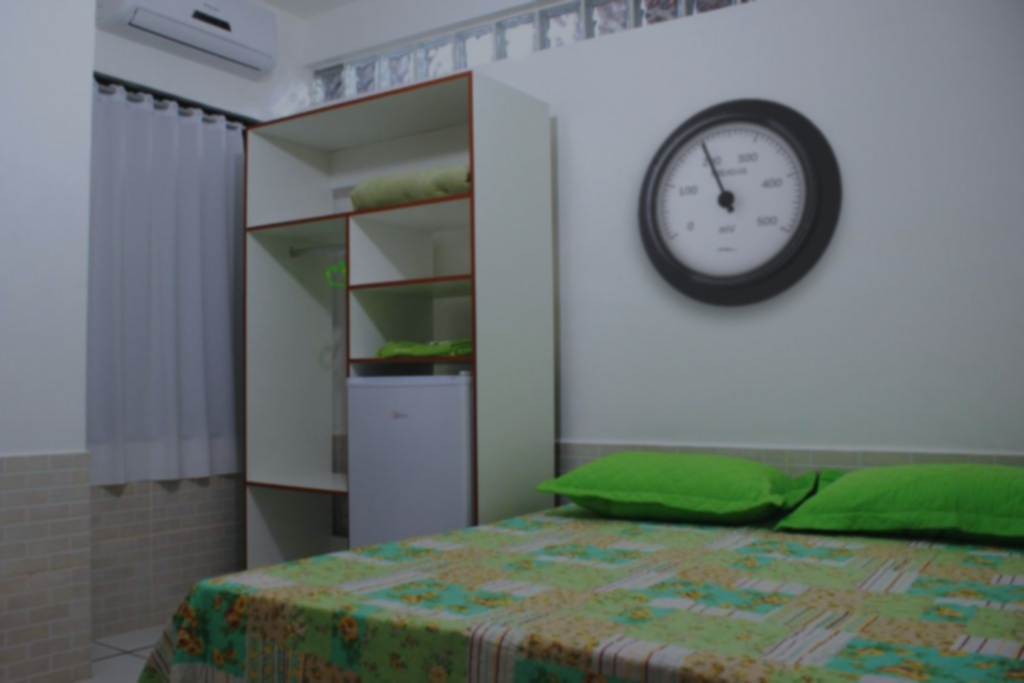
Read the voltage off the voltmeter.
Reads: 200 mV
